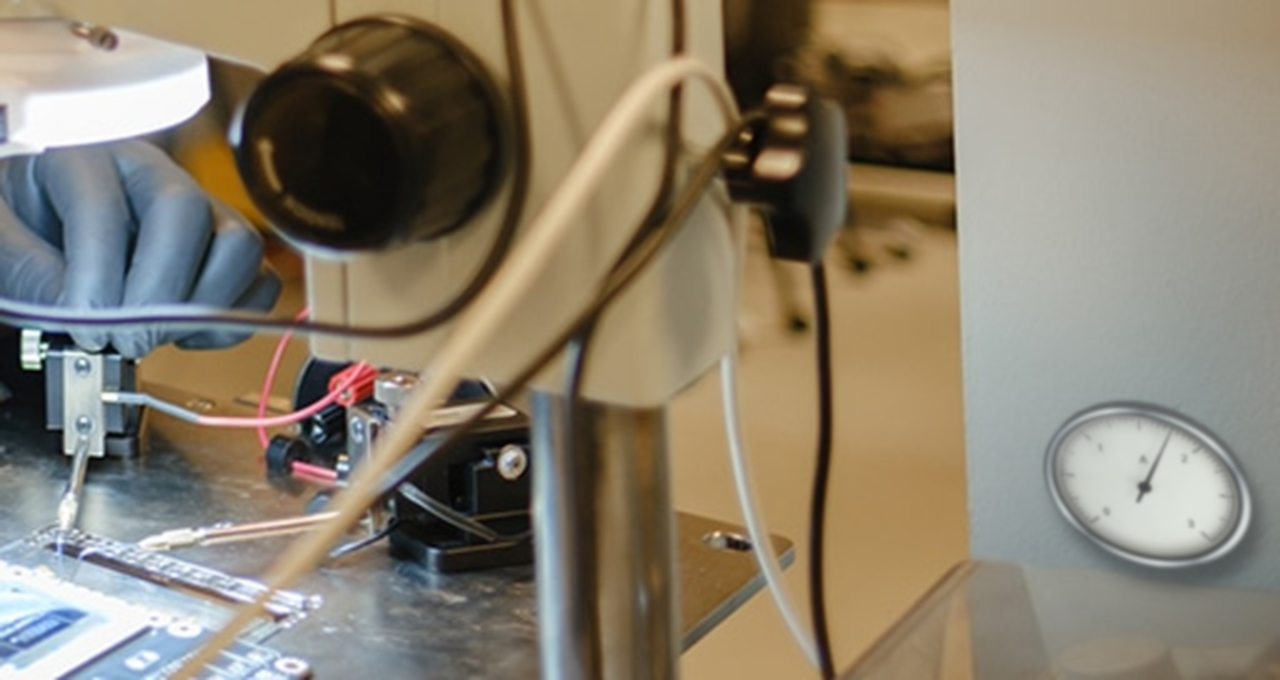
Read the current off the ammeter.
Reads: 1.75 A
